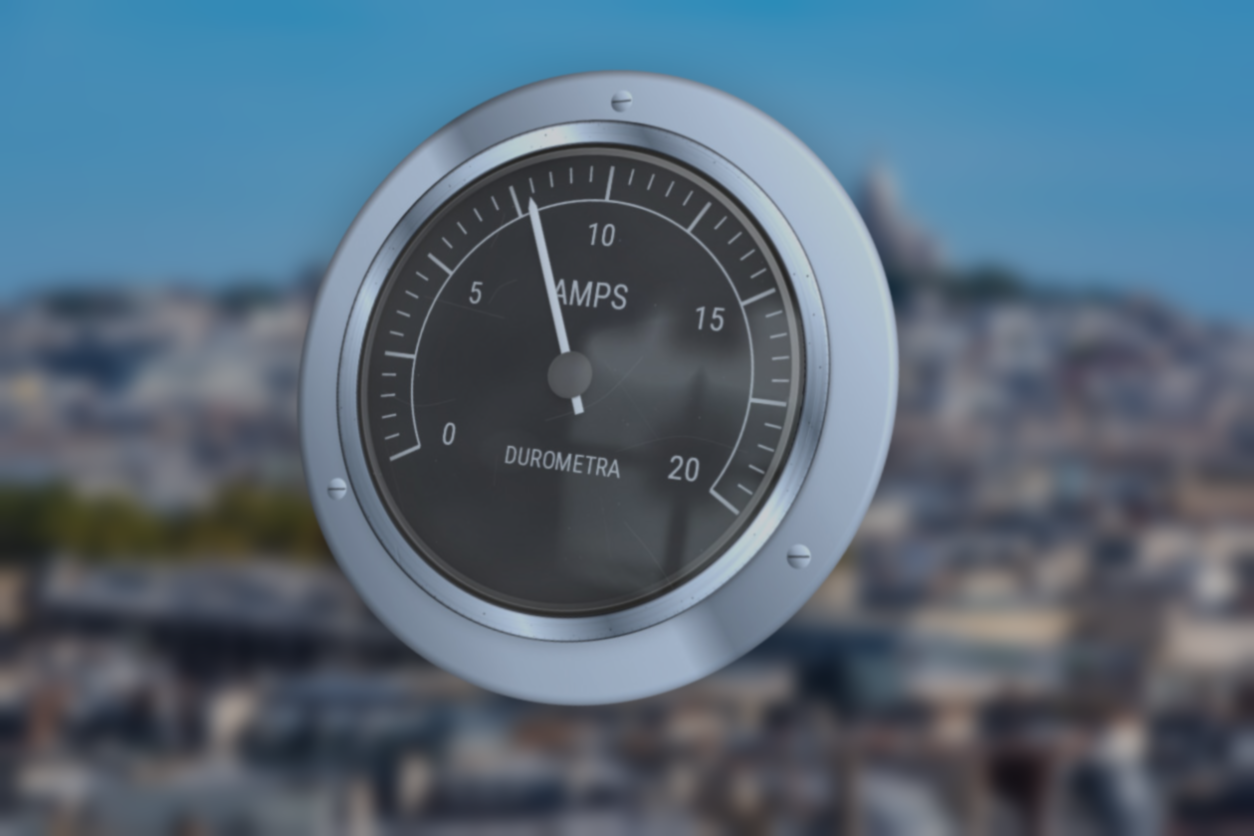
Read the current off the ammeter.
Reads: 8 A
